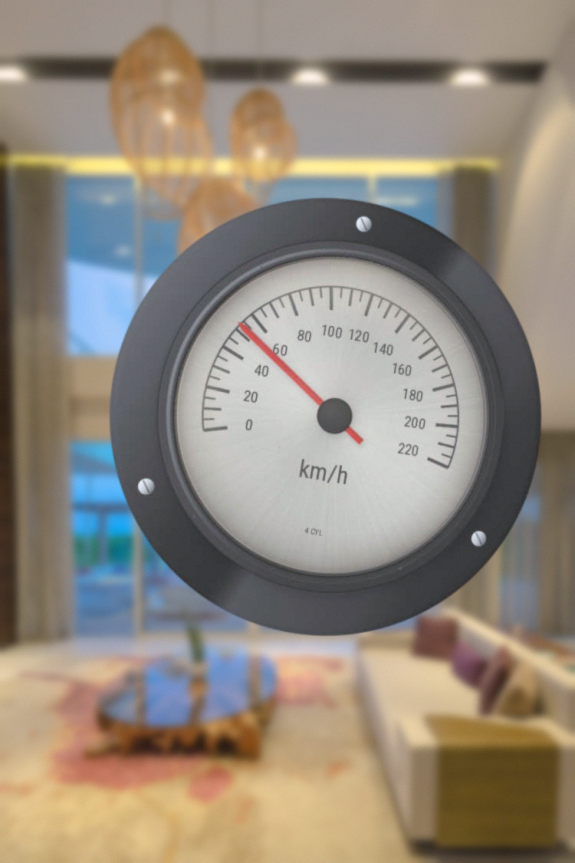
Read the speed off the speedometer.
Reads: 52.5 km/h
